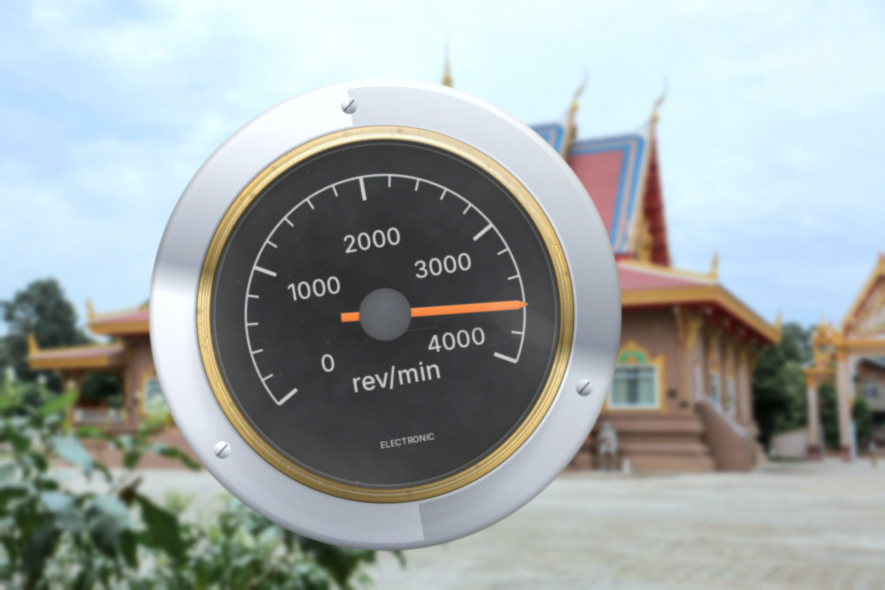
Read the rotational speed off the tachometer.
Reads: 3600 rpm
